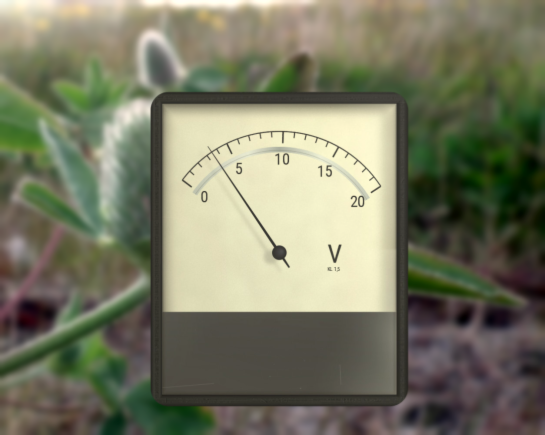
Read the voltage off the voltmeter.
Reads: 3.5 V
